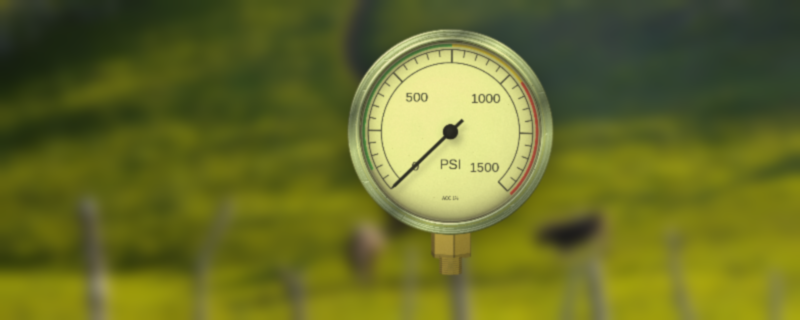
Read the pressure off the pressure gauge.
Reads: 0 psi
